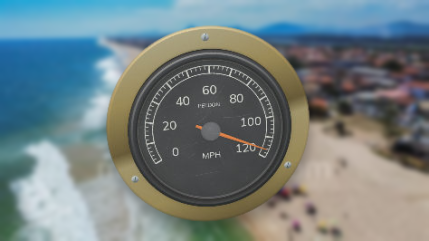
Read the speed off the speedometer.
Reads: 116 mph
